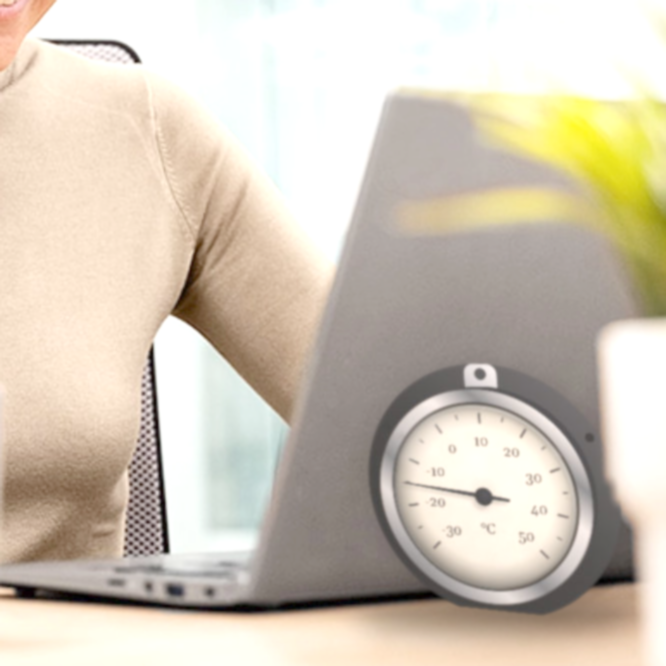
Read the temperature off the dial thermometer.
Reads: -15 °C
